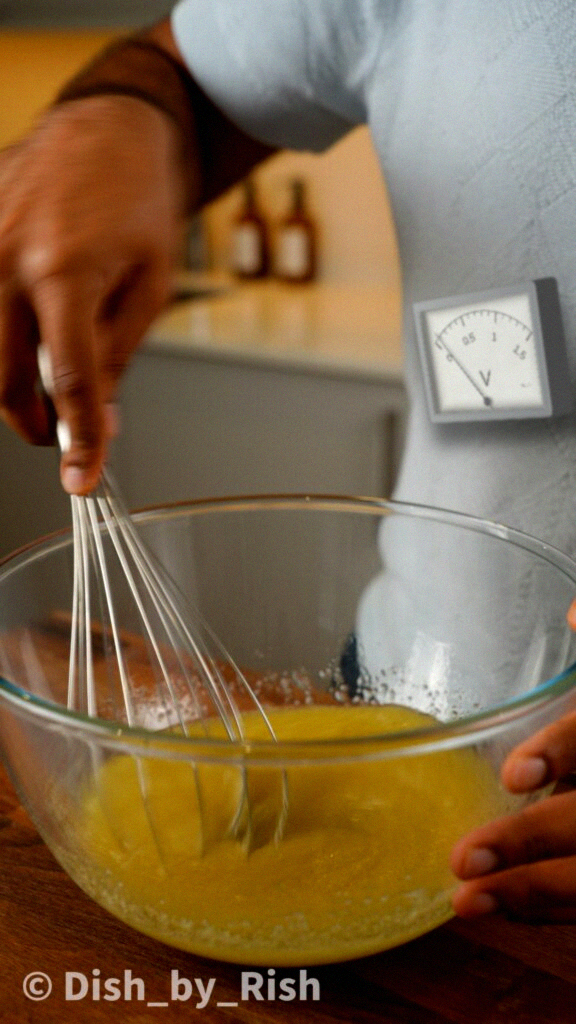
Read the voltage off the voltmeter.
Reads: 0.1 V
